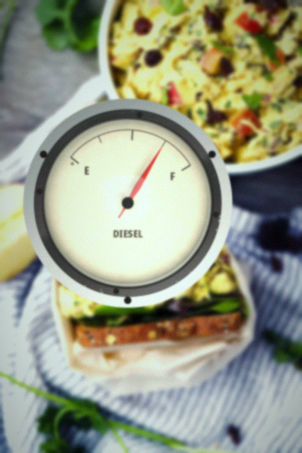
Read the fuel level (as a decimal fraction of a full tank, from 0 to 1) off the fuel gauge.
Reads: 0.75
